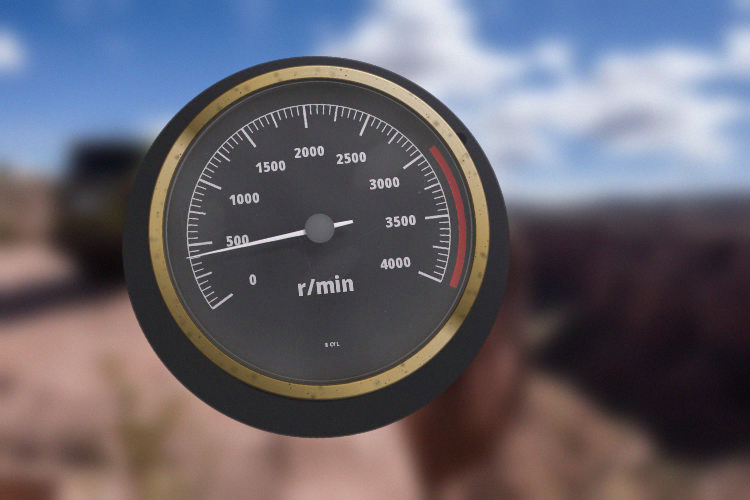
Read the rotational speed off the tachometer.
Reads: 400 rpm
